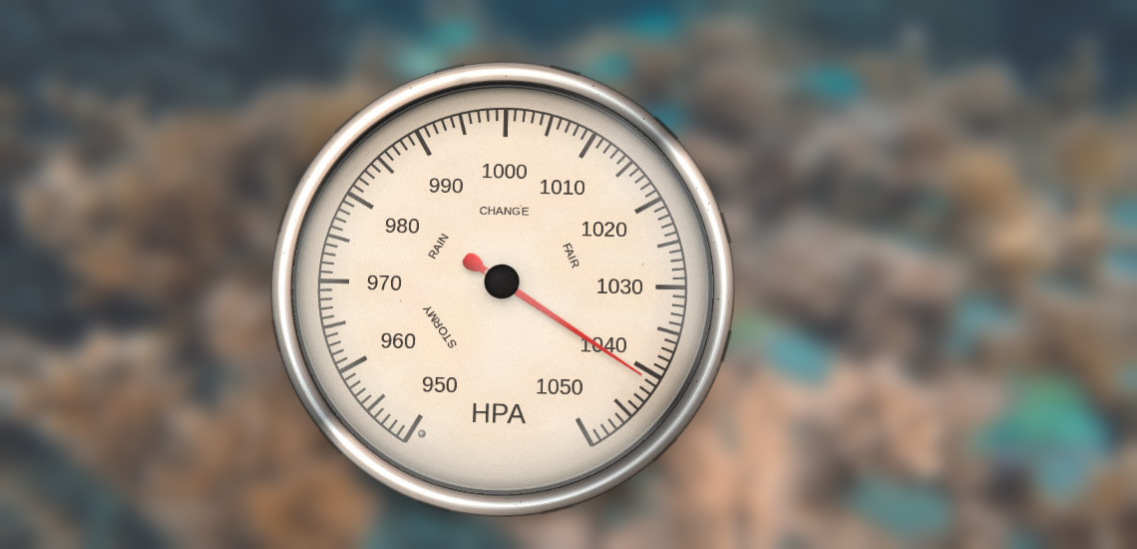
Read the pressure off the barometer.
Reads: 1041 hPa
